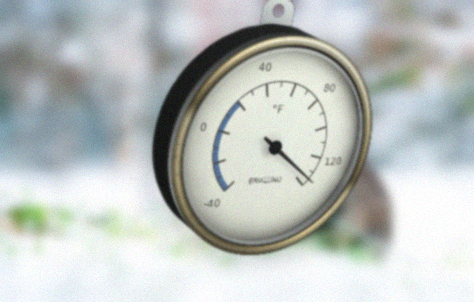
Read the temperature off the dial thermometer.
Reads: 135 °F
